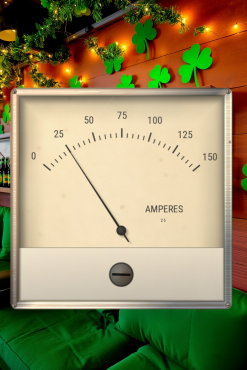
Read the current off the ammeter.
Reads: 25 A
